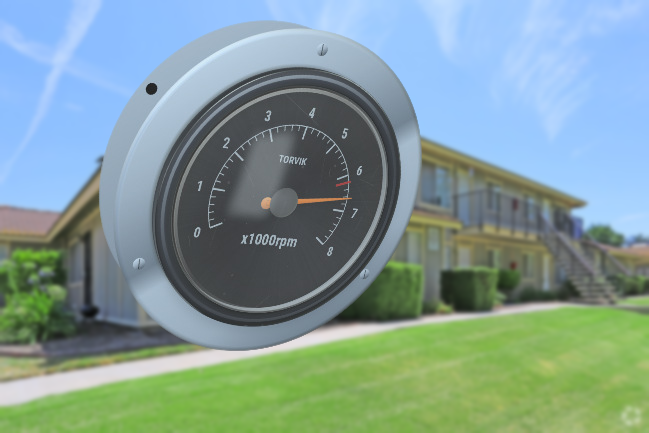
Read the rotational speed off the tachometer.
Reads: 6600 rpm
